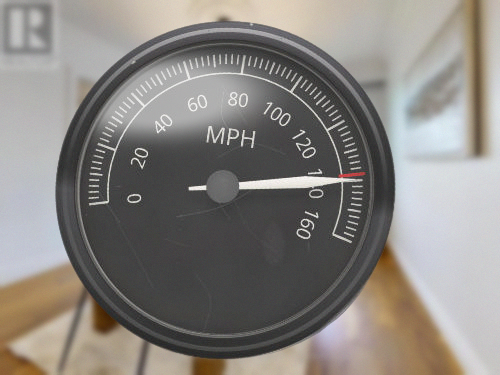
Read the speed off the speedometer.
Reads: 140 mph
